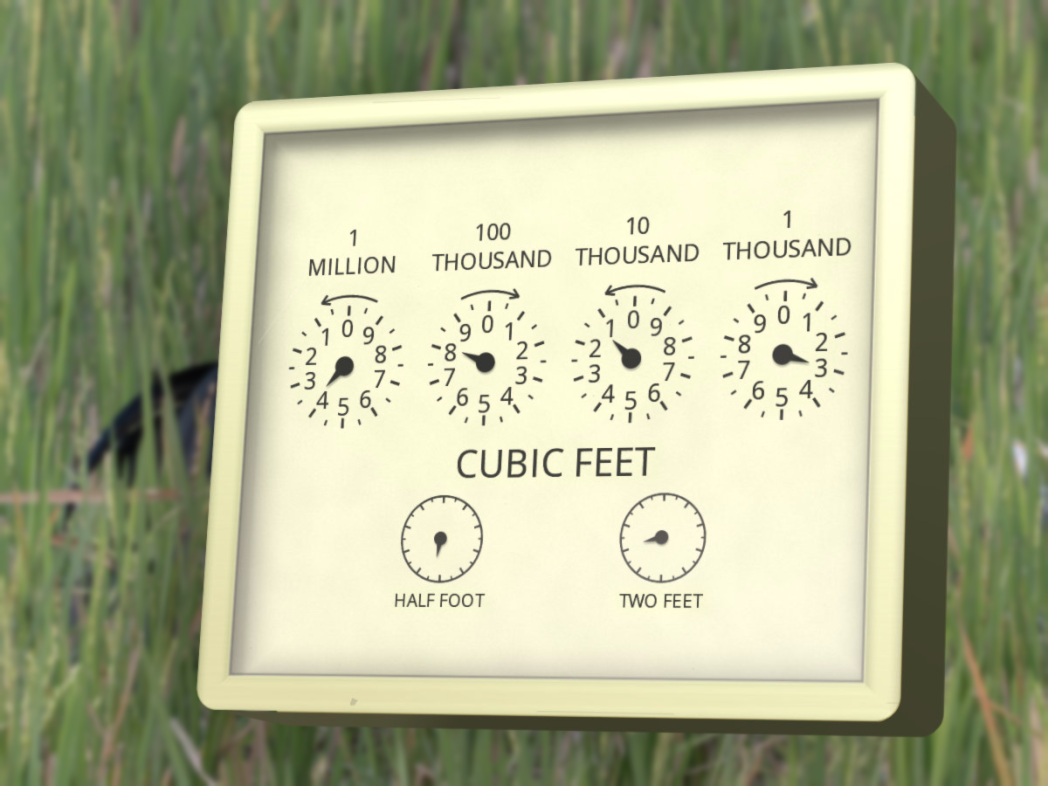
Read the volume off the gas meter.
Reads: 381300 ft³
